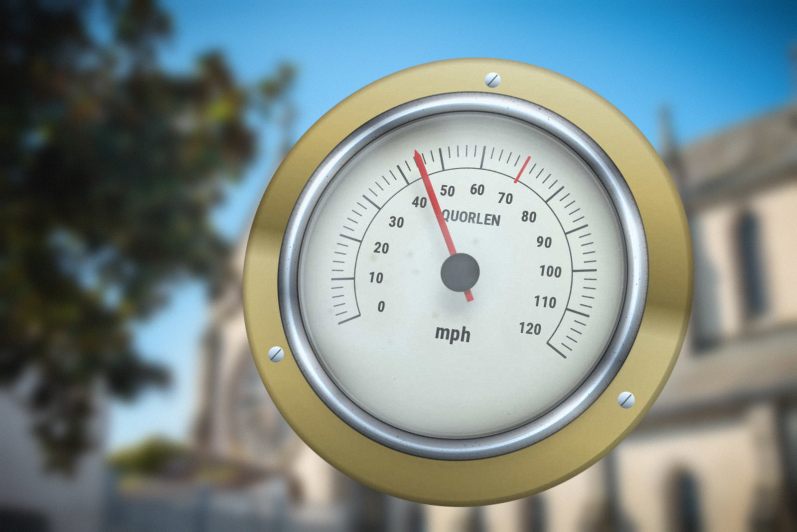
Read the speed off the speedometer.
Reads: 45 mph
